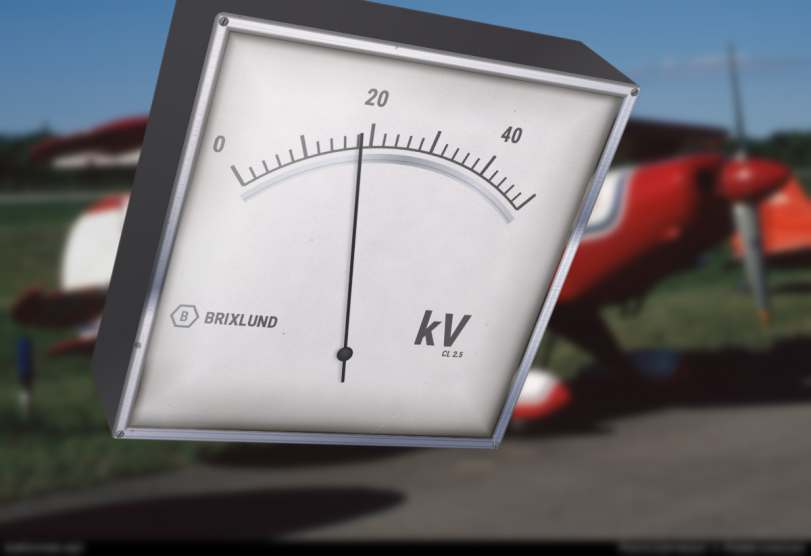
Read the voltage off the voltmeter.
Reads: 18 kV
